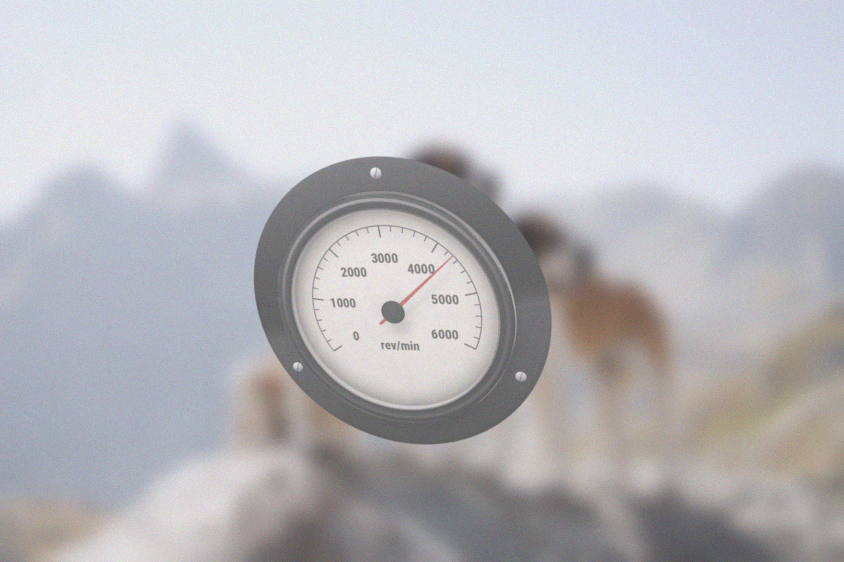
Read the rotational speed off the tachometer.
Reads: 4300 rpm
